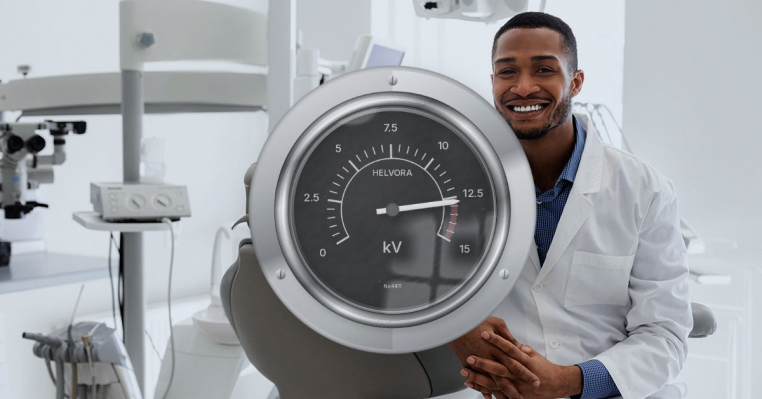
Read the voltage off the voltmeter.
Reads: 12.75 kV
